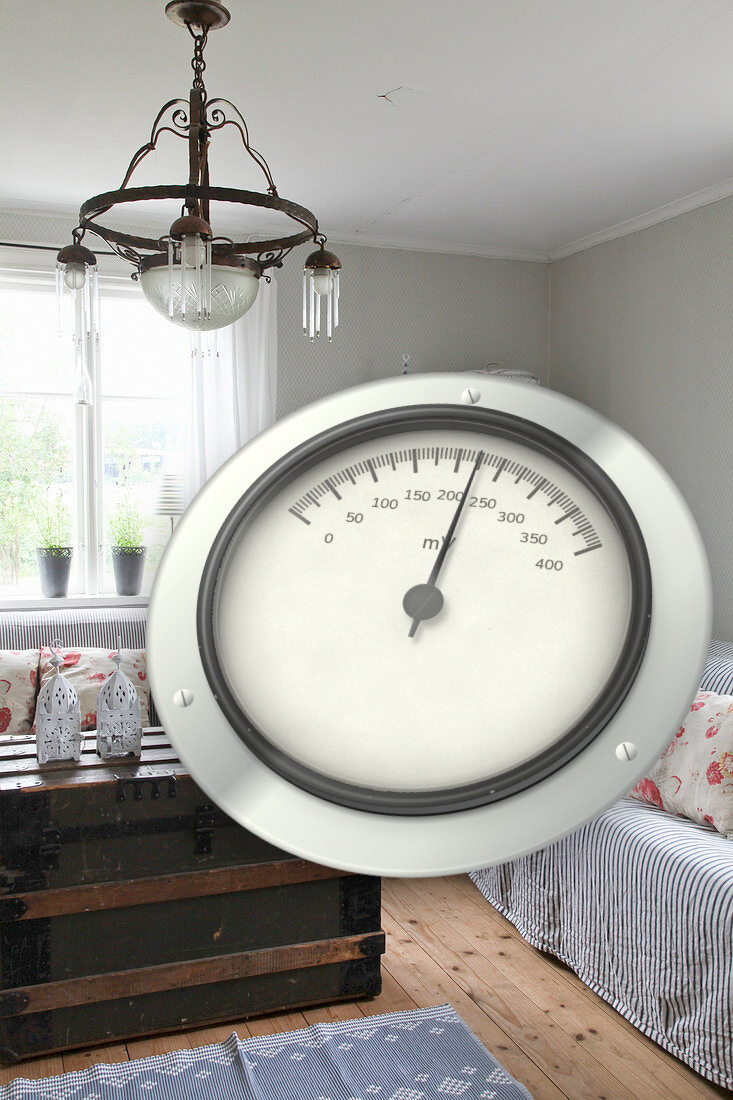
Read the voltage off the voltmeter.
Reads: 225 mV
